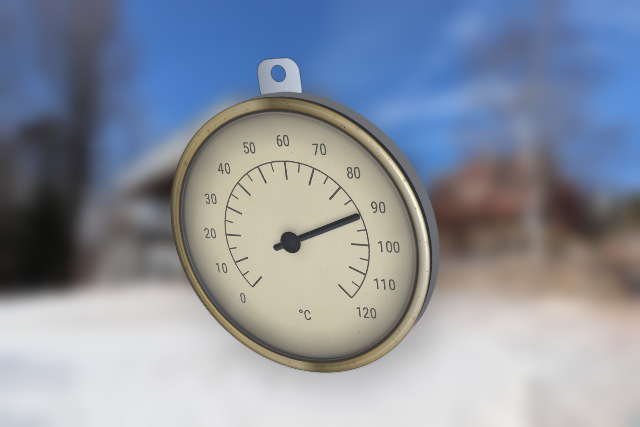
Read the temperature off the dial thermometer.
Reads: 90 °C
